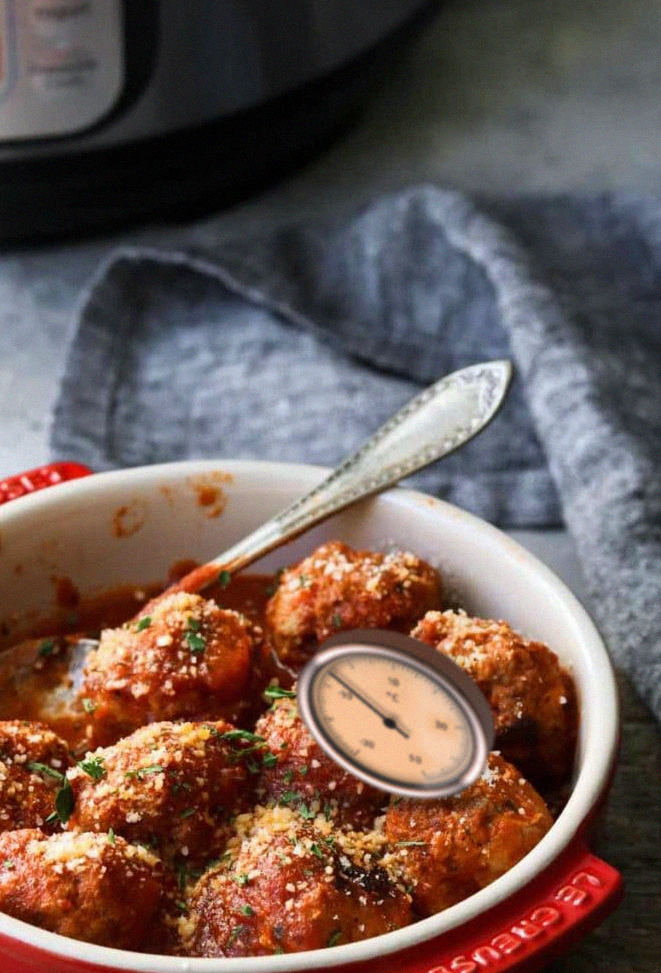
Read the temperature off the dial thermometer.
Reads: -5 °C
